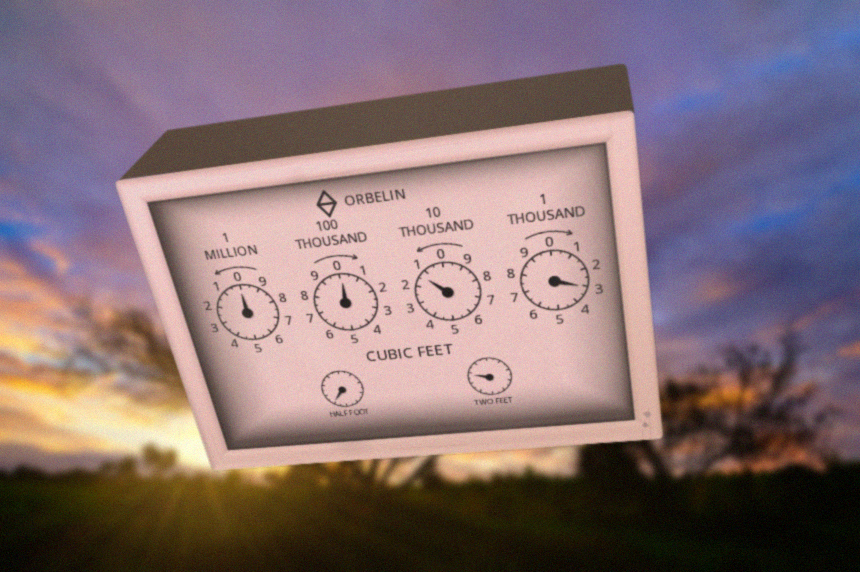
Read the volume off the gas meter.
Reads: 1300 ft³
